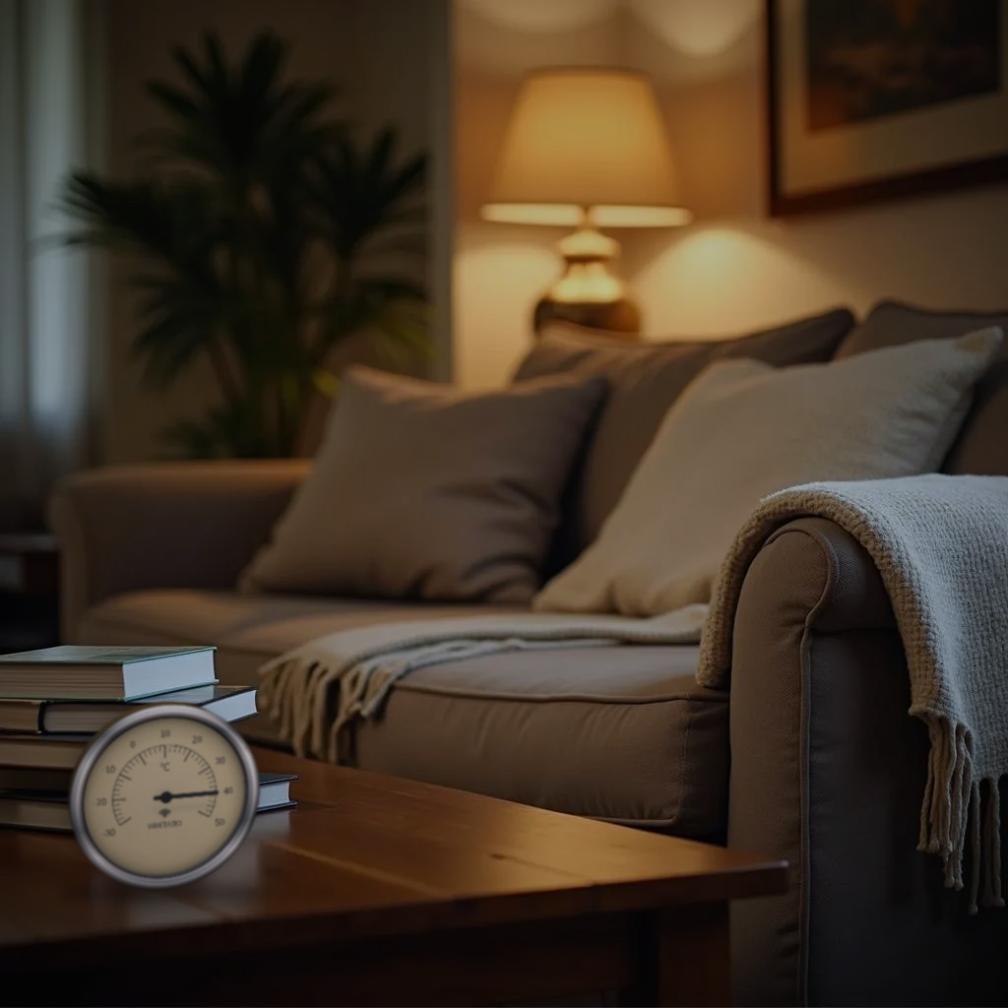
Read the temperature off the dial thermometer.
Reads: 40 °C
